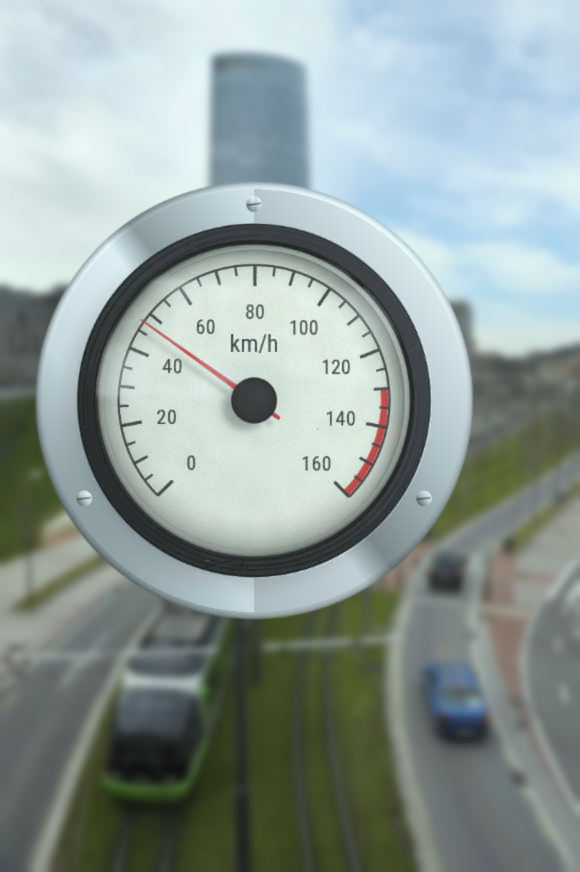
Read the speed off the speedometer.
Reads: 47.5 km/h
